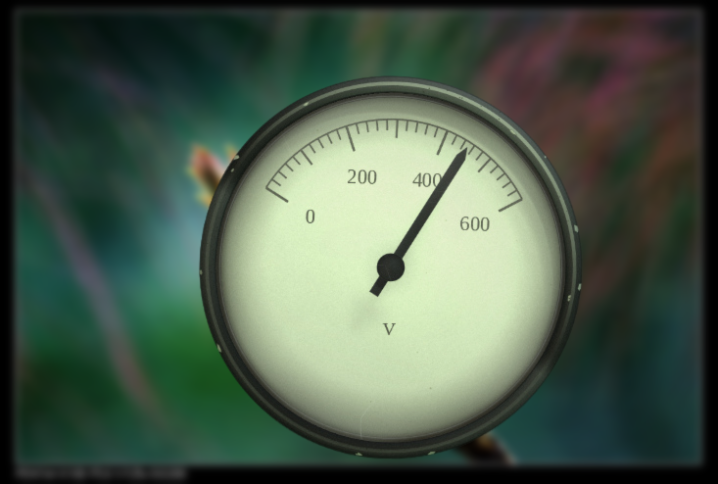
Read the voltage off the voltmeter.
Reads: 450 V
